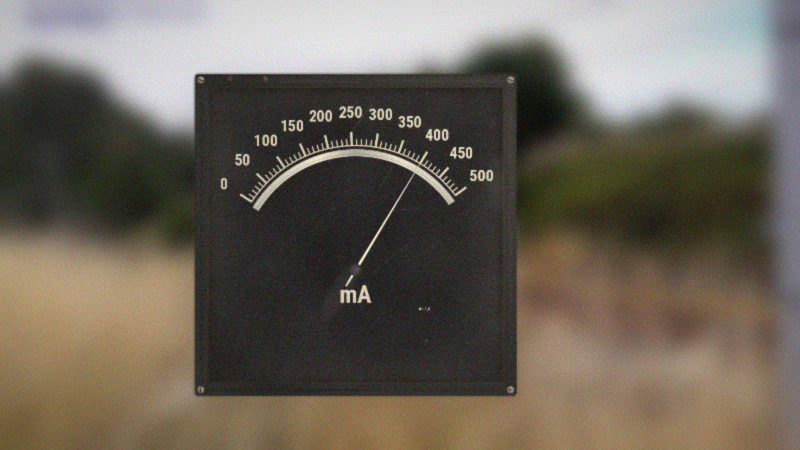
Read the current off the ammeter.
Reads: 400 mA
